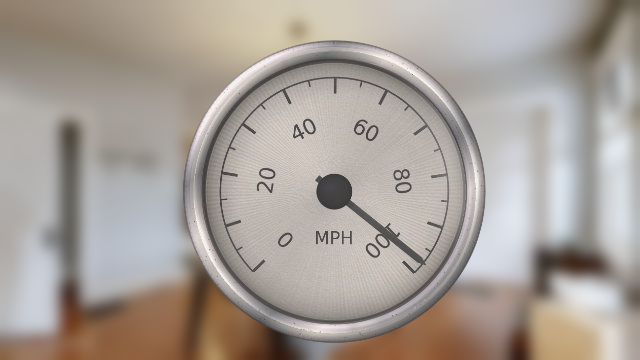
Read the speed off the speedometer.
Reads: 97.5 mph
